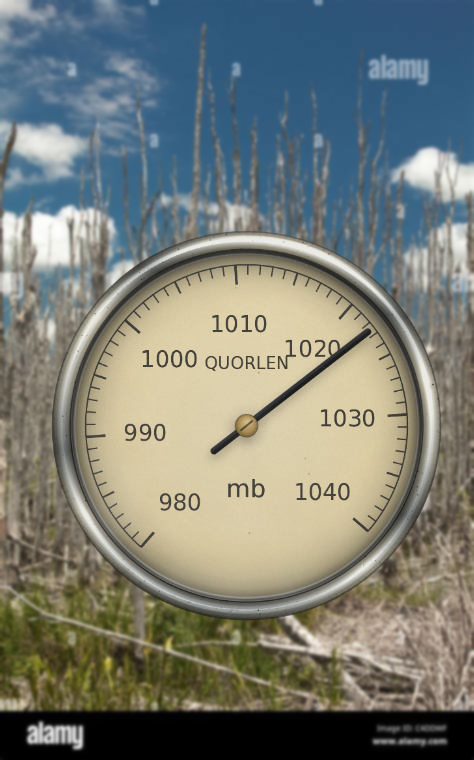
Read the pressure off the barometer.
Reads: 1022.5 mbar
